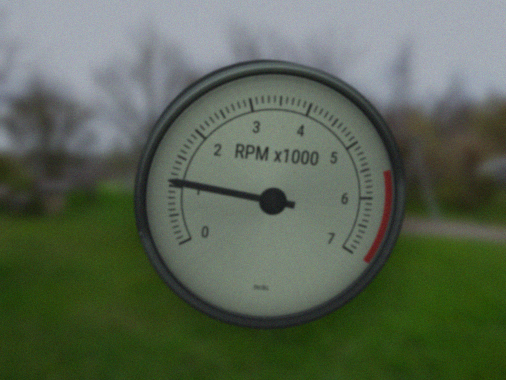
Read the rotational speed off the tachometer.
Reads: 1100 rpm
